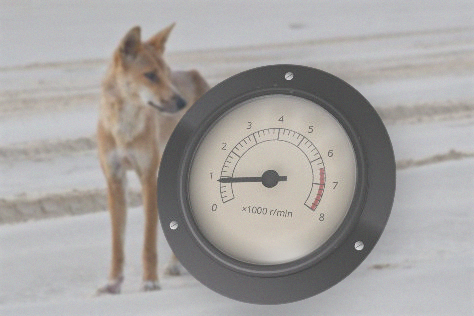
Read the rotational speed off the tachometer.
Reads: 800 rpm
